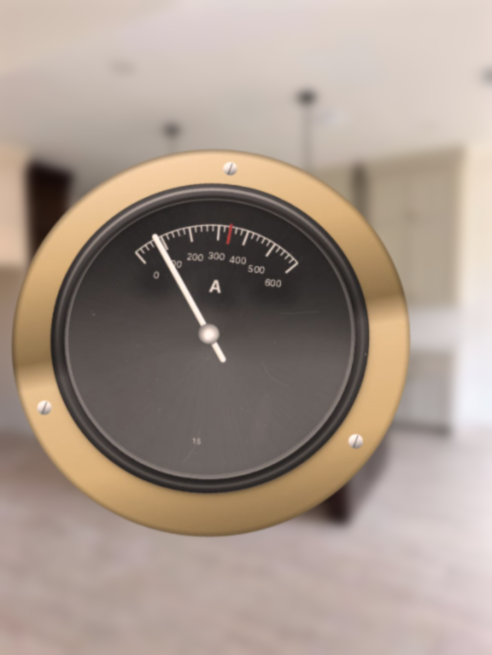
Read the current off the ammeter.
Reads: 80 A
